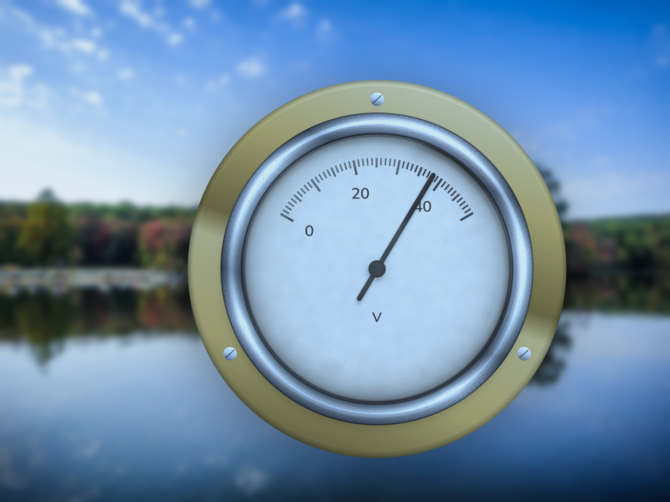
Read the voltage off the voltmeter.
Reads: 38 V
